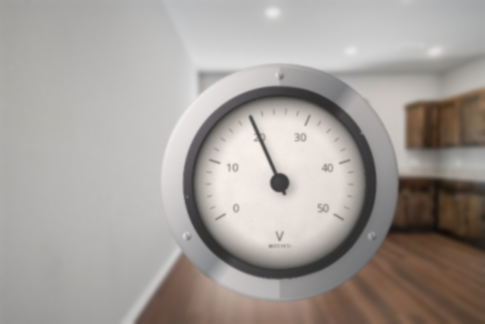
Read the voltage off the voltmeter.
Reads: 20 V
